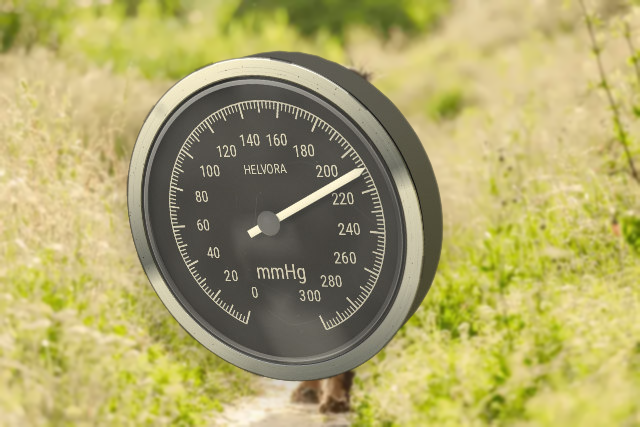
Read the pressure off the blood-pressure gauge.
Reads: 210 mmHg
